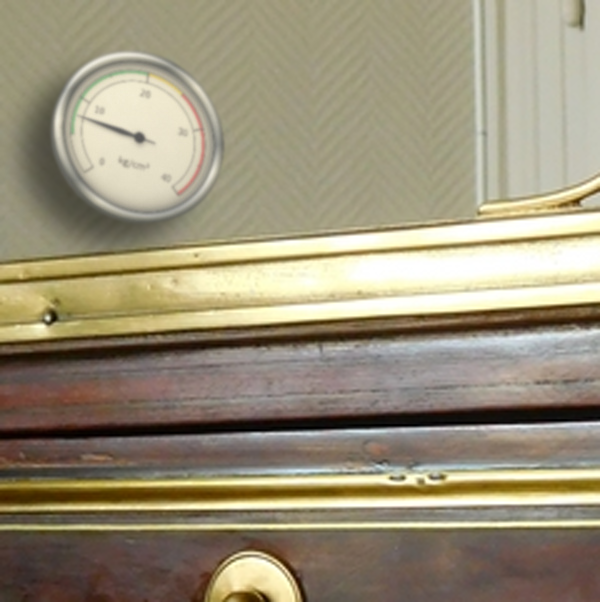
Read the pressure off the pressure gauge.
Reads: 7.5 kg/cm²
